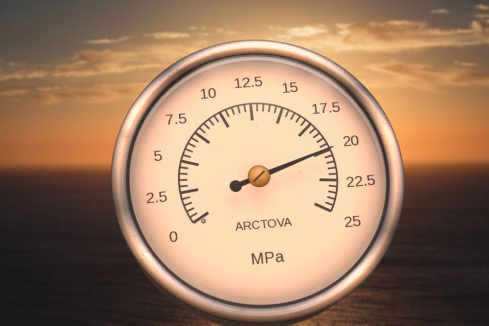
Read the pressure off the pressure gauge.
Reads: 20 MPa
